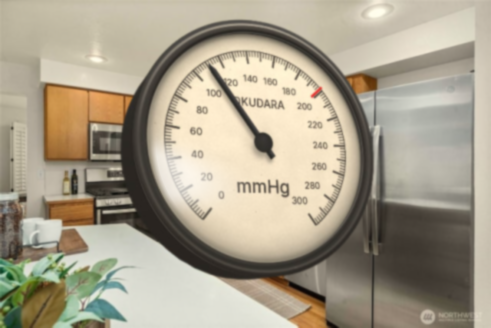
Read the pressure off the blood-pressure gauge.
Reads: 110 mmHg
